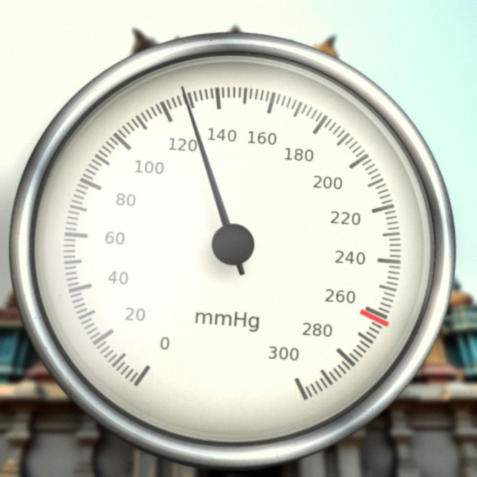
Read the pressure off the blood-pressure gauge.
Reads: 128 mmHg
